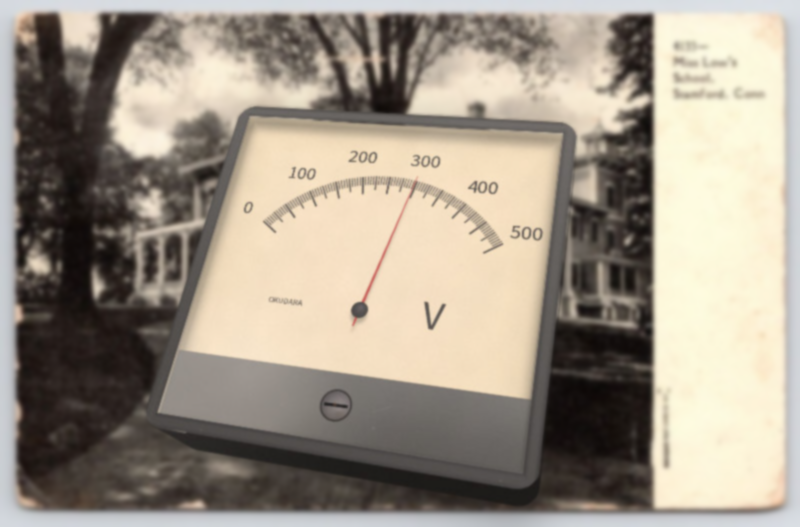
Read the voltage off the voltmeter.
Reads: 300 V
